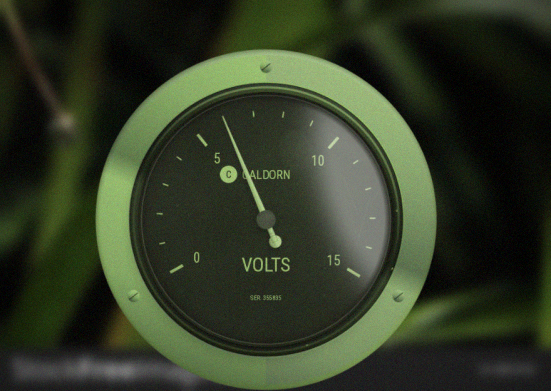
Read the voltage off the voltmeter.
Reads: 6 V
